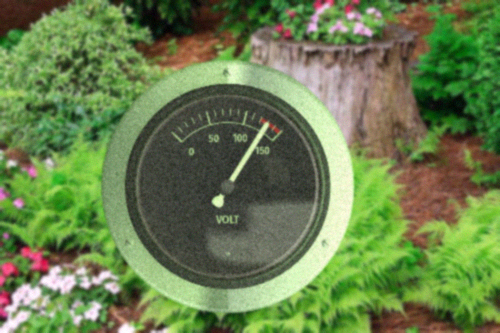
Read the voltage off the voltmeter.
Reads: 130 V
